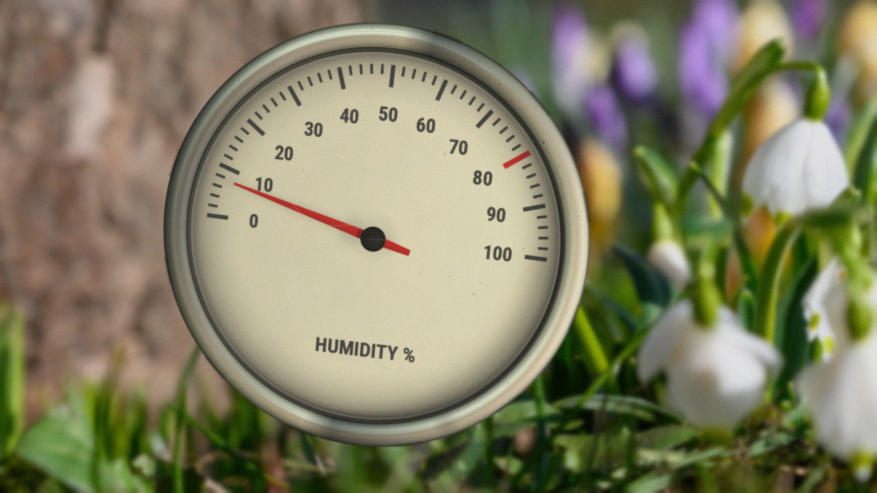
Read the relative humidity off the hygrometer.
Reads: 8 %
